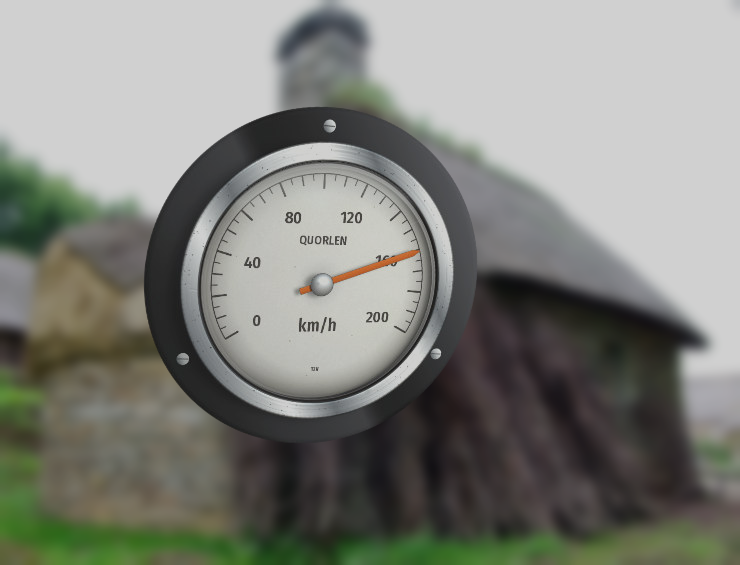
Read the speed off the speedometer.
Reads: 160 km/h
